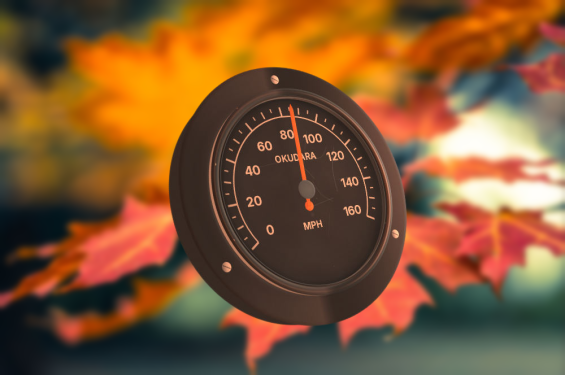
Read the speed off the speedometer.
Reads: 85 mph
